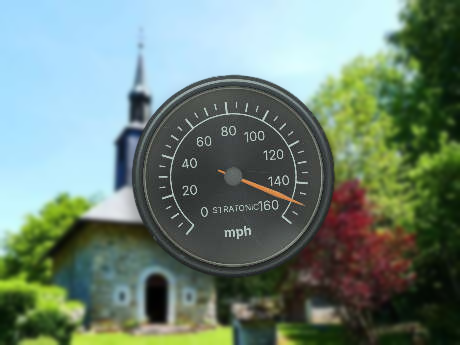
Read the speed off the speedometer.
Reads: 150 mph
